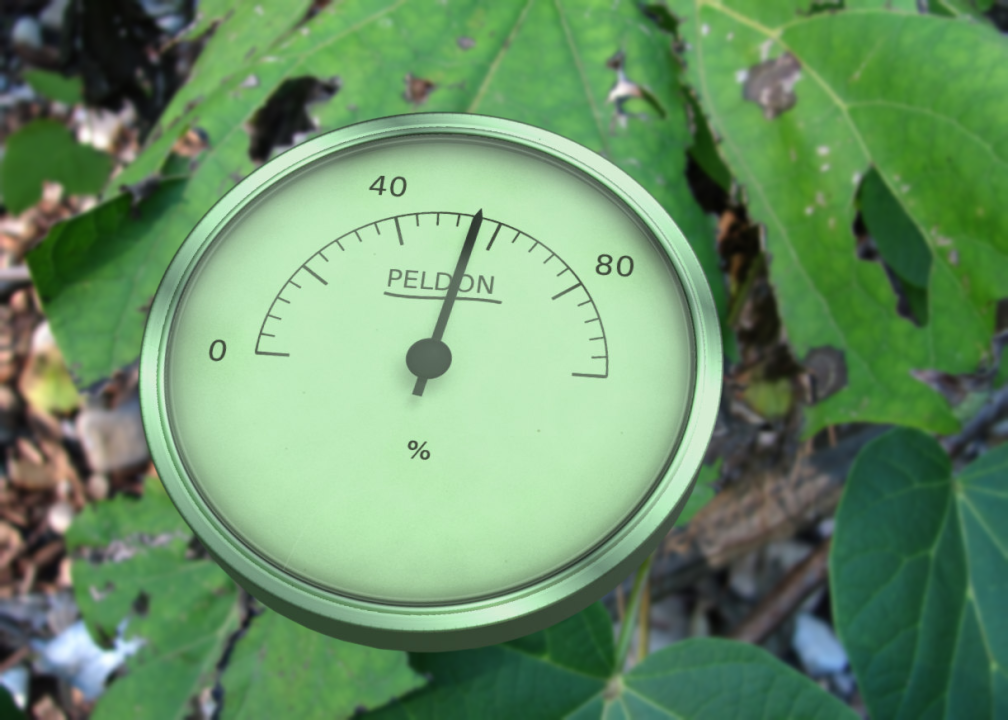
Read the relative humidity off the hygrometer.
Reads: 56 %
